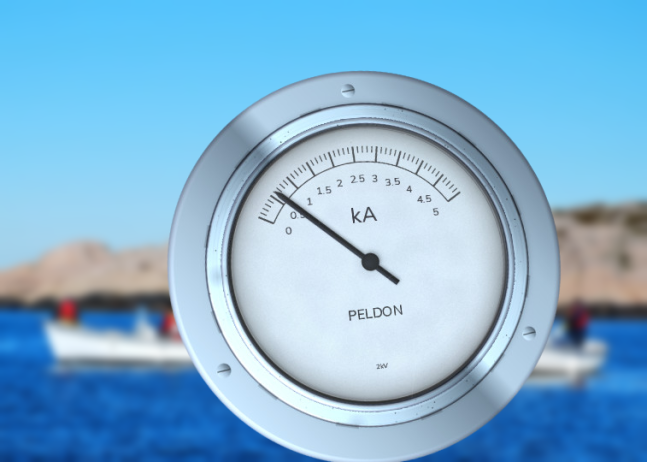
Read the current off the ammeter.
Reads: 0.6 kA
